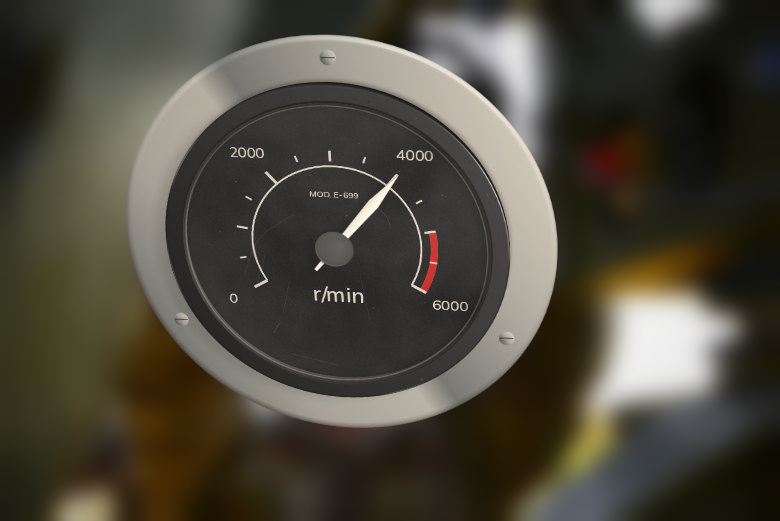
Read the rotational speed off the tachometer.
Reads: 4000 rpm
